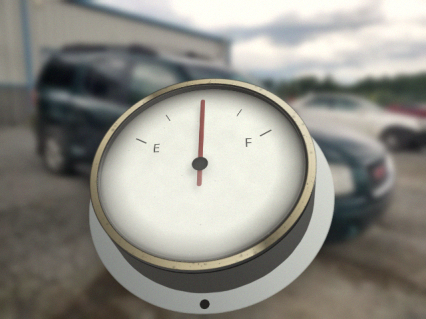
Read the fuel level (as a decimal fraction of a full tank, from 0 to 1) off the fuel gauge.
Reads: 0.5
